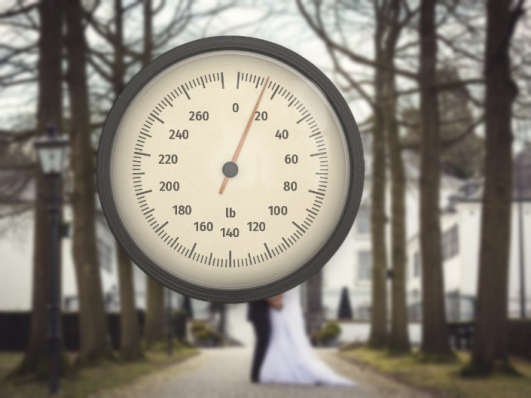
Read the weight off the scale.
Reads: 14 lb
